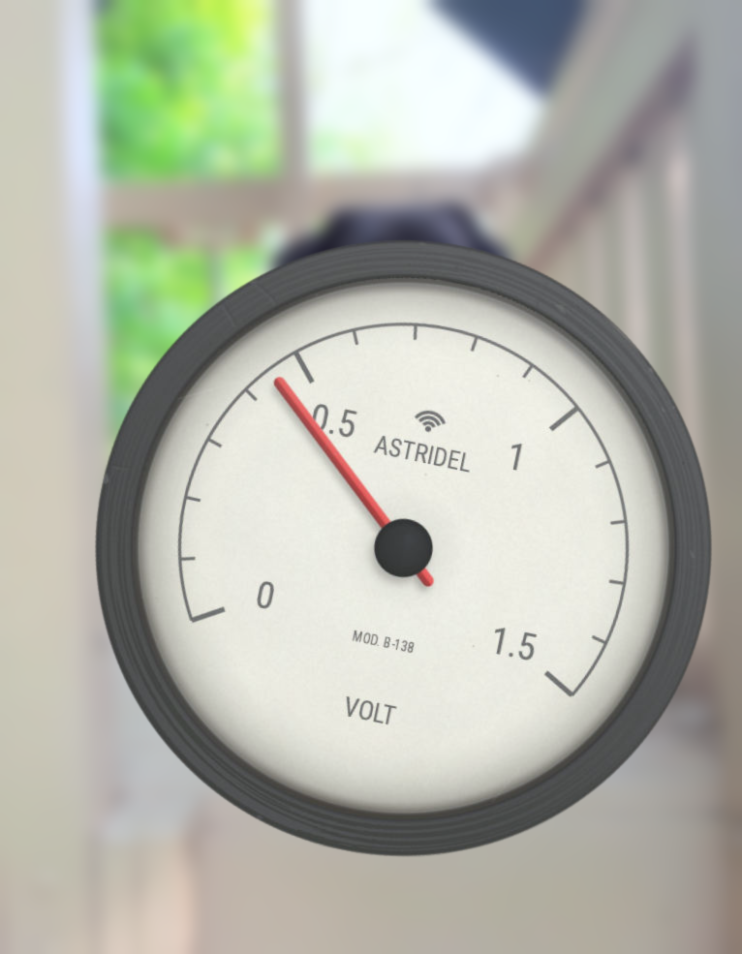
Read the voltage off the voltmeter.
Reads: 0.45 V
